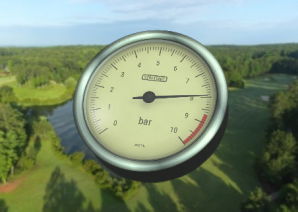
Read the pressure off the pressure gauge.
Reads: 8 bar
